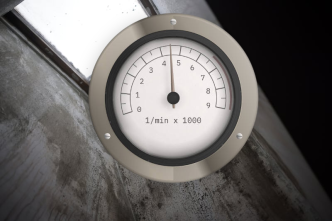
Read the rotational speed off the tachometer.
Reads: 4500 rpm
